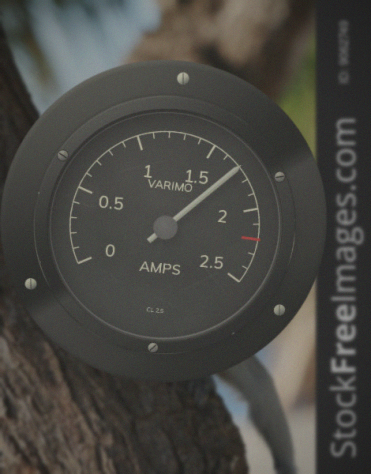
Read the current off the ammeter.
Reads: 1.7 A
